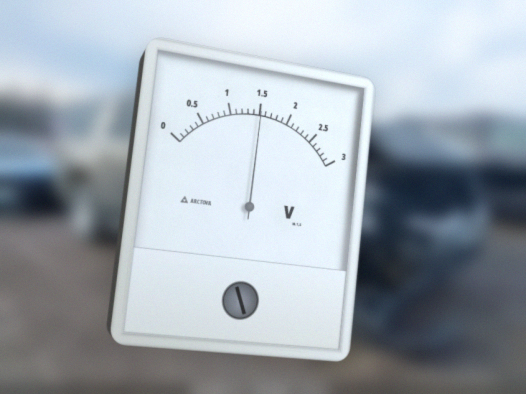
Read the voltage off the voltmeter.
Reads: 1.5 V
